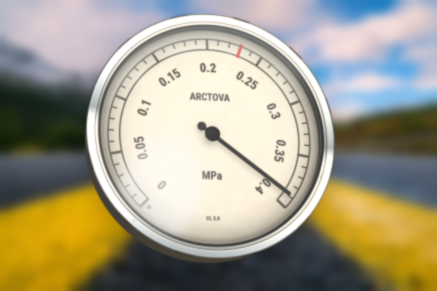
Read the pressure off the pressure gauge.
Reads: 0.39 MPa
